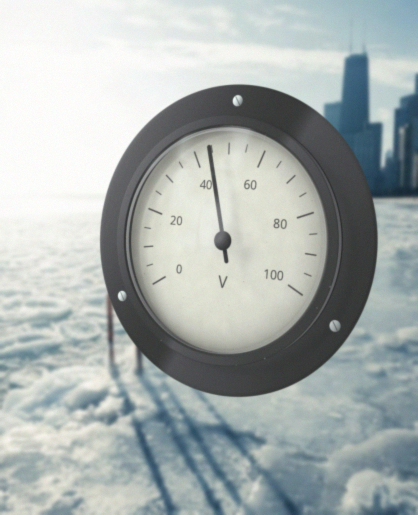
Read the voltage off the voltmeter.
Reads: 45 V
